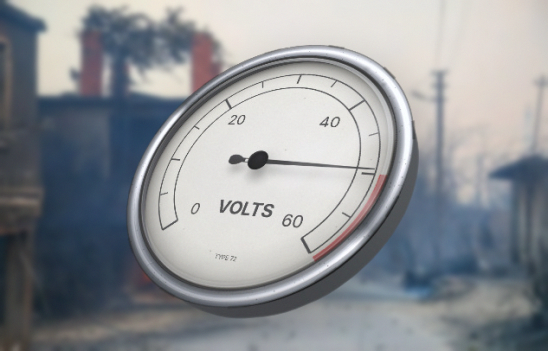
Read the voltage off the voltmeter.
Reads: 50 V
